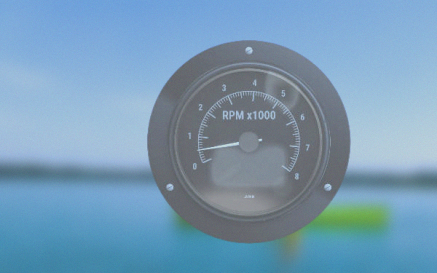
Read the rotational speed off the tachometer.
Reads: 500 rpm
